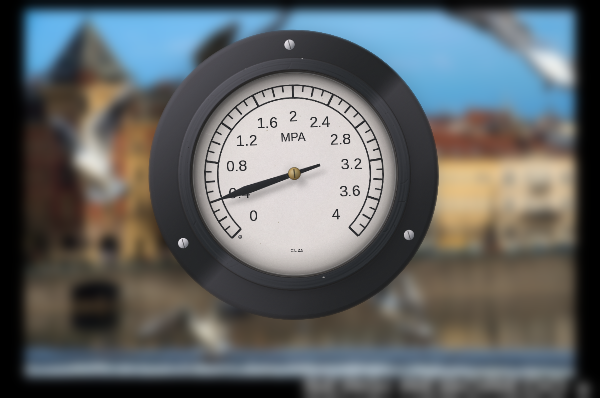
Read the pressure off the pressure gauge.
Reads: 0.4 MPa
